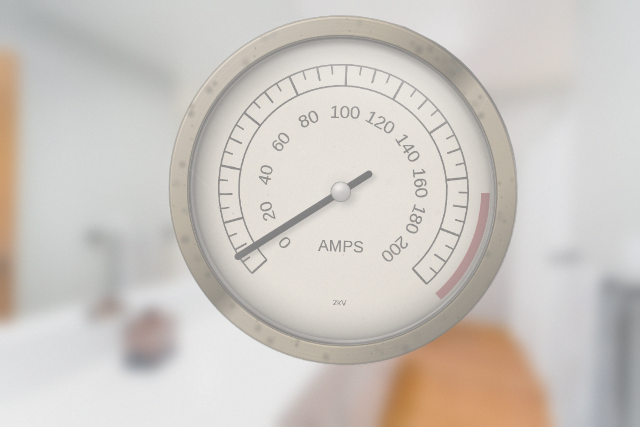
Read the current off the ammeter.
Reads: 7.5 A
